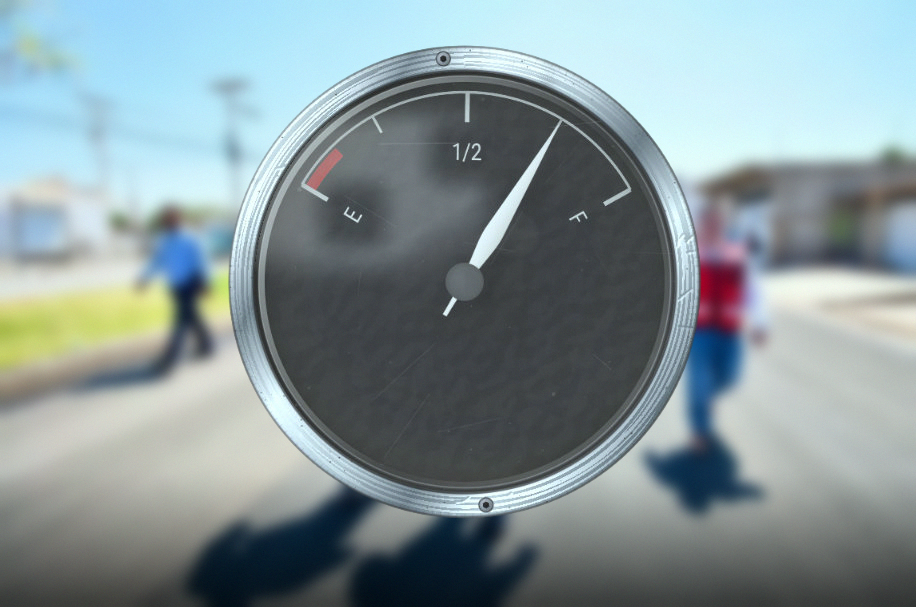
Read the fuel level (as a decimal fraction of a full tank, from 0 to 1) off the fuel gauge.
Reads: 0.75
